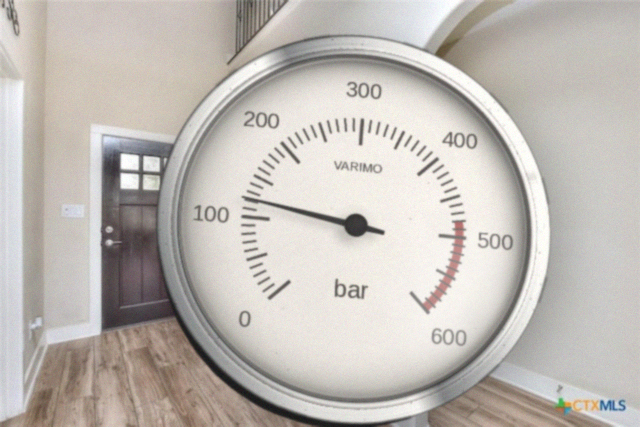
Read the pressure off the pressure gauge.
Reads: 120 bar
